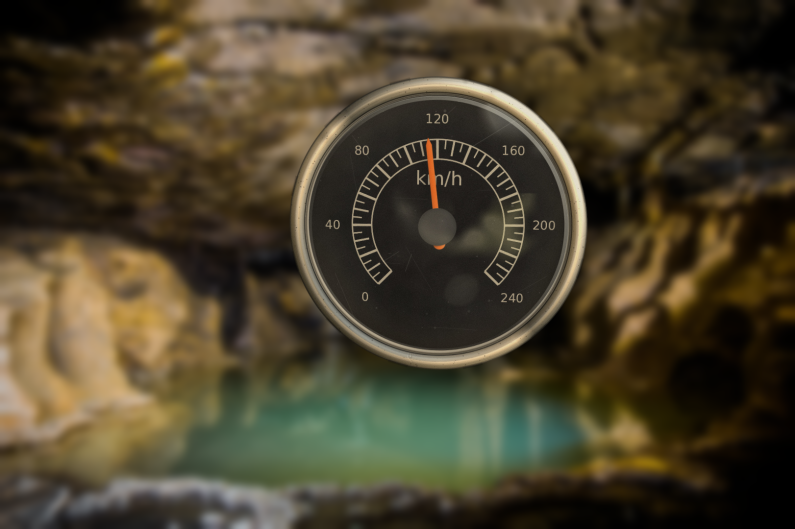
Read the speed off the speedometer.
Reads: 115 km/h
